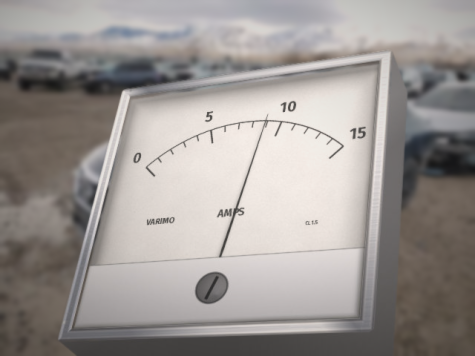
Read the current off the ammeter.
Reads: 9 A
